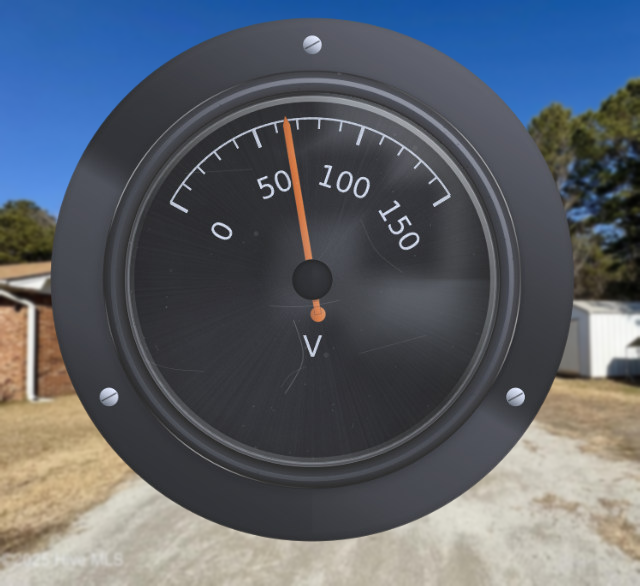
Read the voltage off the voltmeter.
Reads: 65 V
